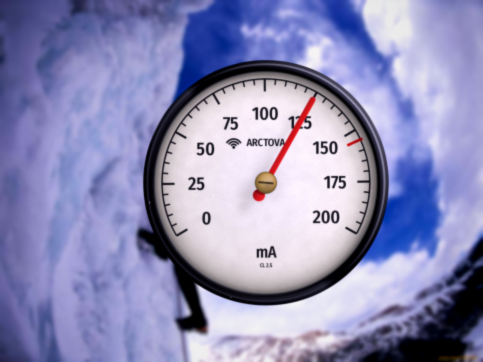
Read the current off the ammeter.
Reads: 125 mA
